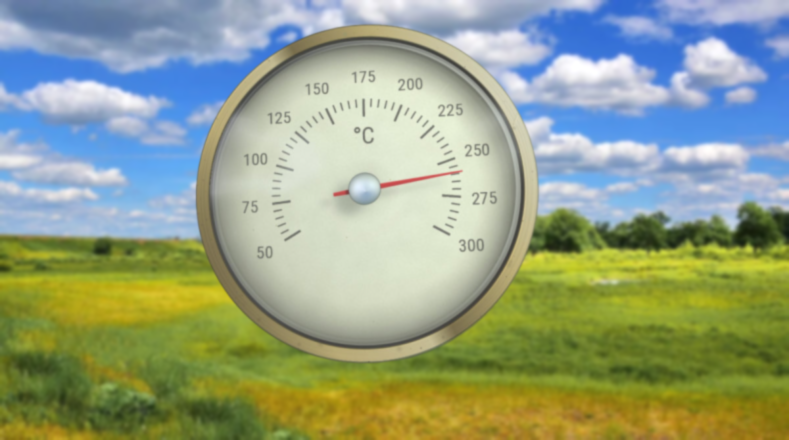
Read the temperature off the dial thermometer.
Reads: 260 °C
